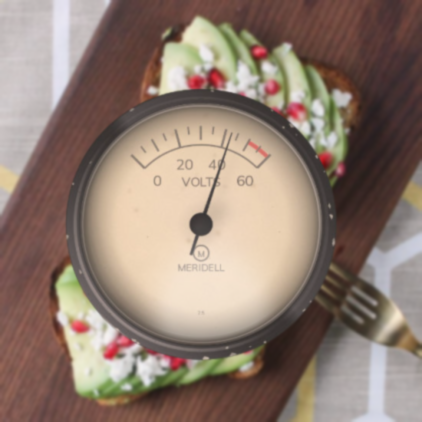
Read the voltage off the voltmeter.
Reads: 42.5 V
